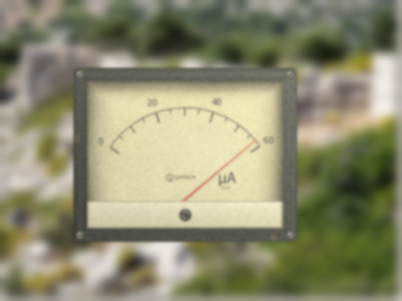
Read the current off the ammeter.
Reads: 57.5 µA
